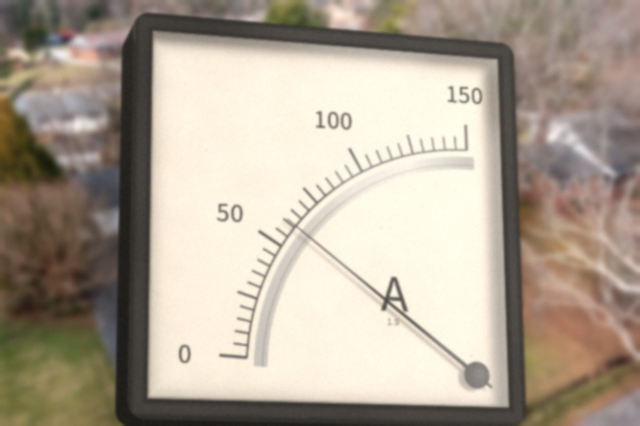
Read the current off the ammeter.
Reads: 60 A
